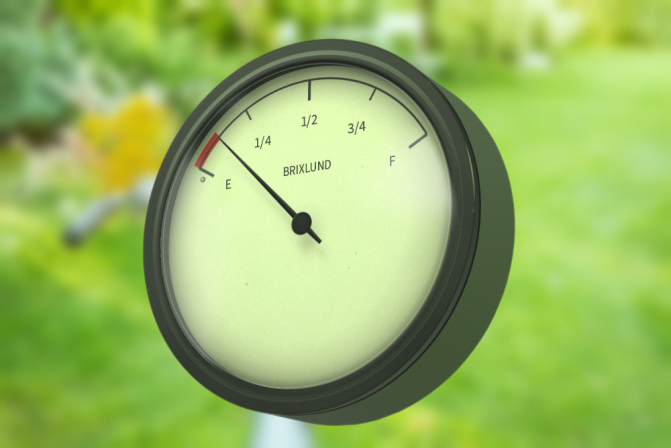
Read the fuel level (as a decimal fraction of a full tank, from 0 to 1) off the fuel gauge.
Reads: 0.125
